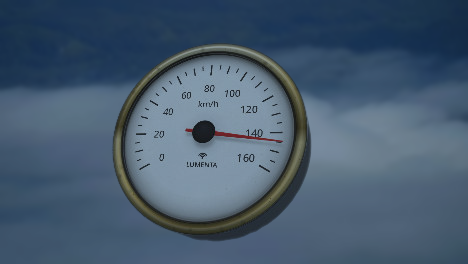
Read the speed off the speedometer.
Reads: 145 km/h
